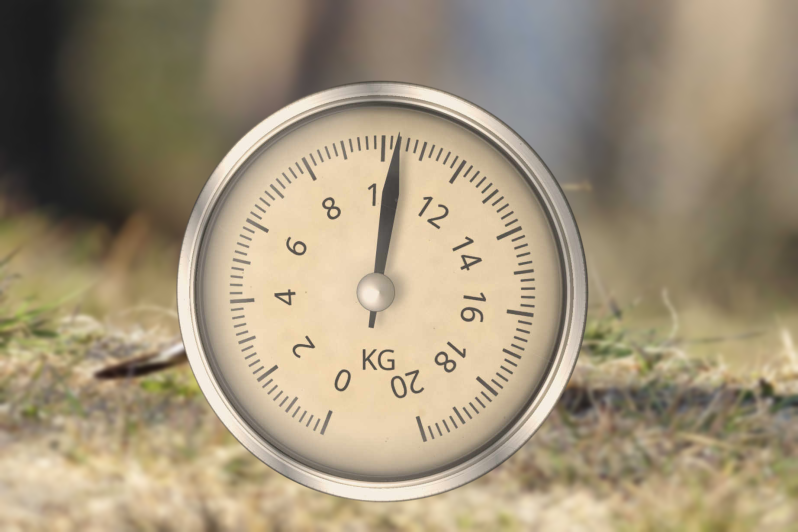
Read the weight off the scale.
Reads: 10.4 kg
